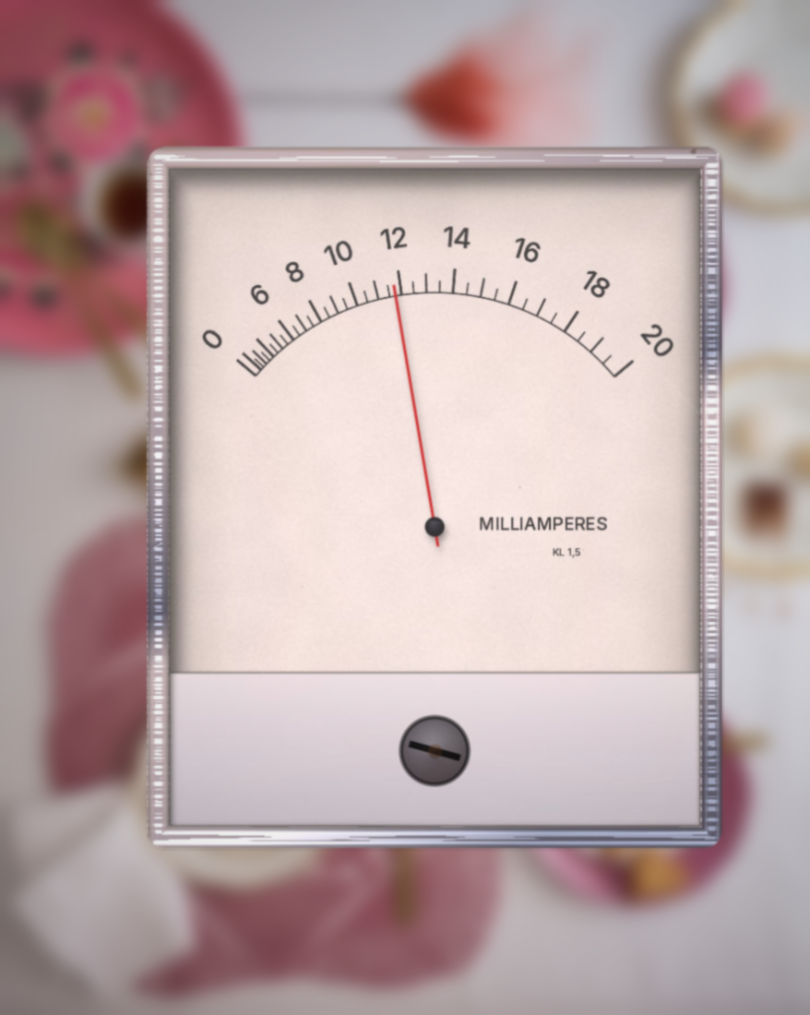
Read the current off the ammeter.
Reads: 11.75 mA
